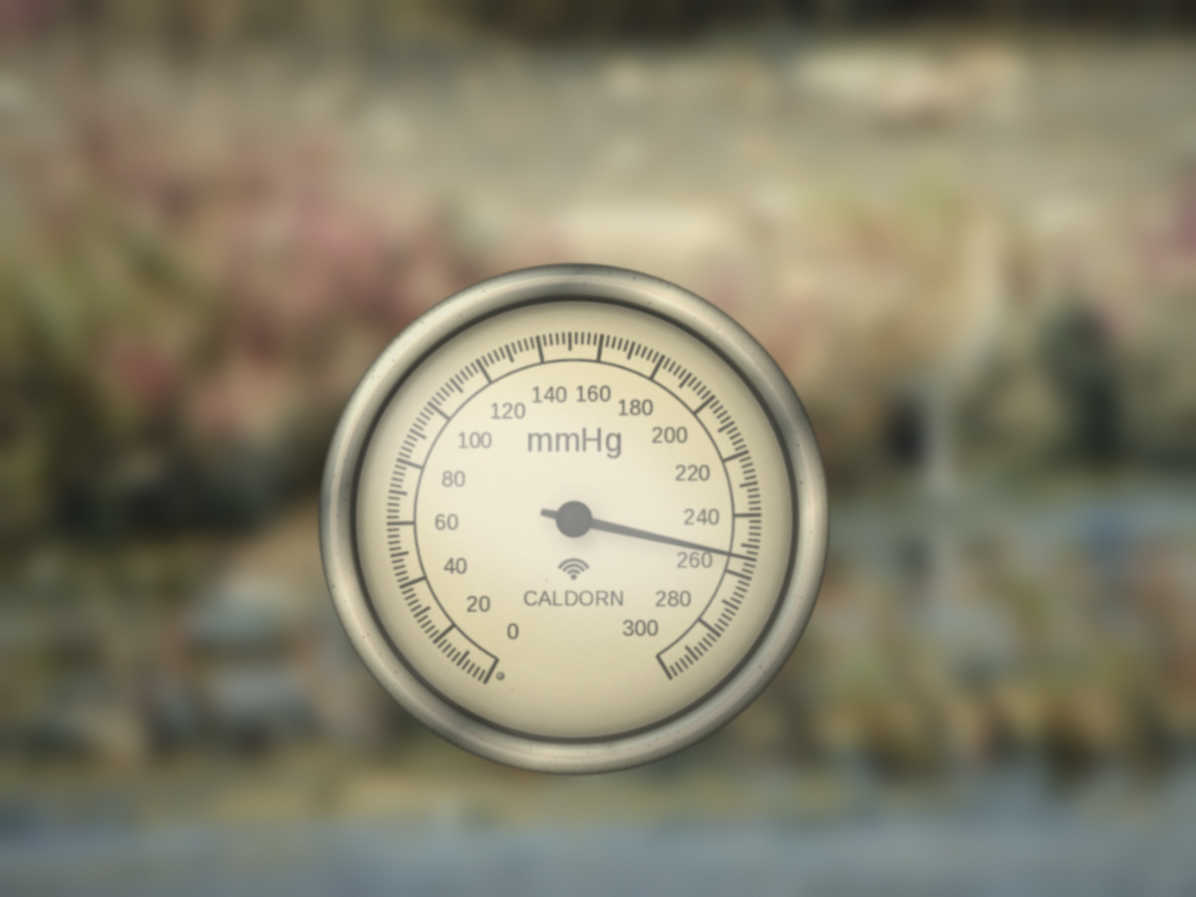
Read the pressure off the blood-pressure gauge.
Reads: 254 mmHg
